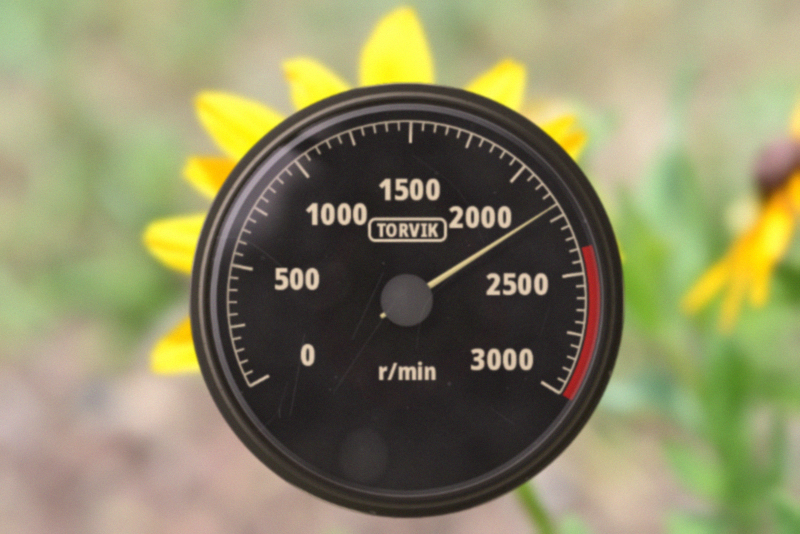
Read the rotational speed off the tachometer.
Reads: 2200 rpm
